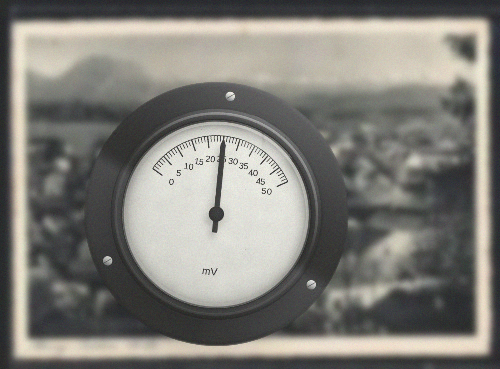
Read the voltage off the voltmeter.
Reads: 25 mV
